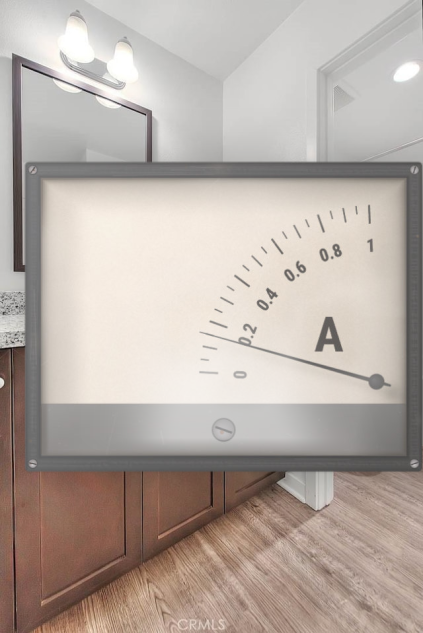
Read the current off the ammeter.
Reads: 0.15 A
